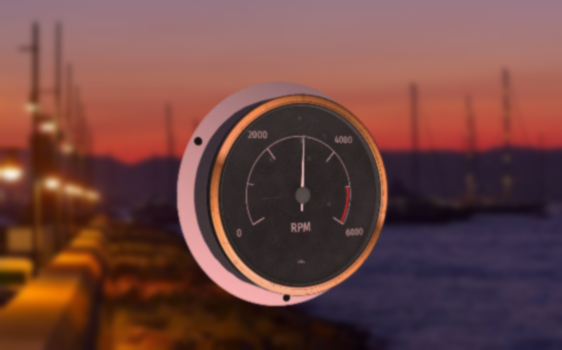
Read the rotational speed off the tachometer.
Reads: 3000 rpm
